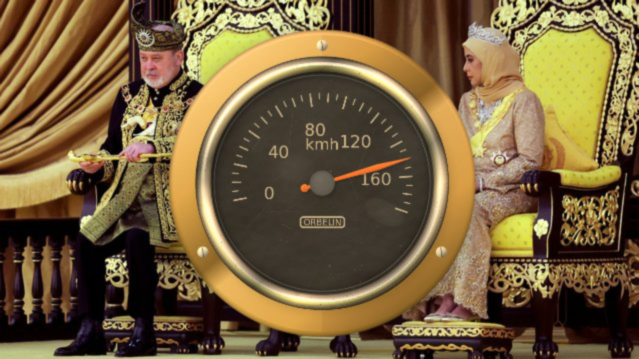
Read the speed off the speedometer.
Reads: 150 km/h
